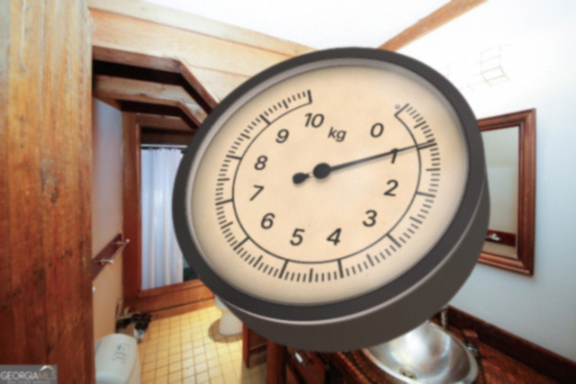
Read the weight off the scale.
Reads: 1 kg
